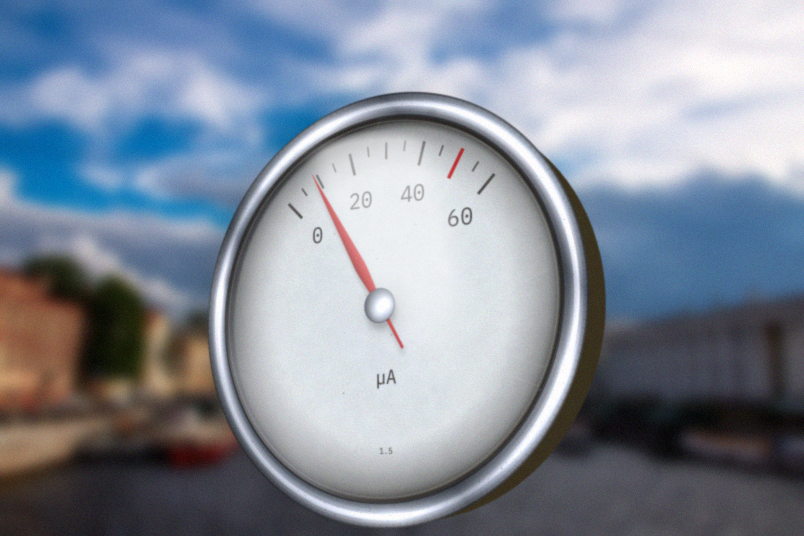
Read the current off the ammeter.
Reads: 10 µA
